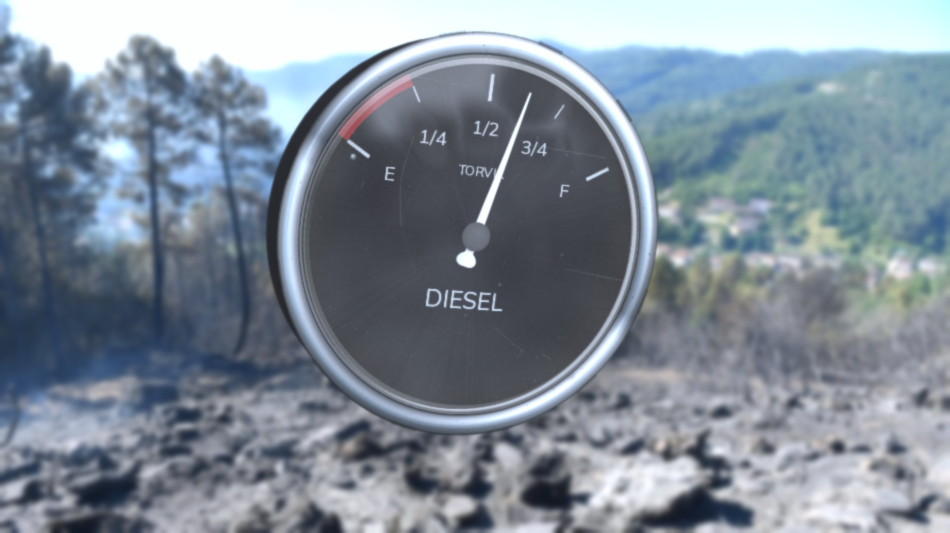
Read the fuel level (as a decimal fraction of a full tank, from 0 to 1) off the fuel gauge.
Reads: 0.625
